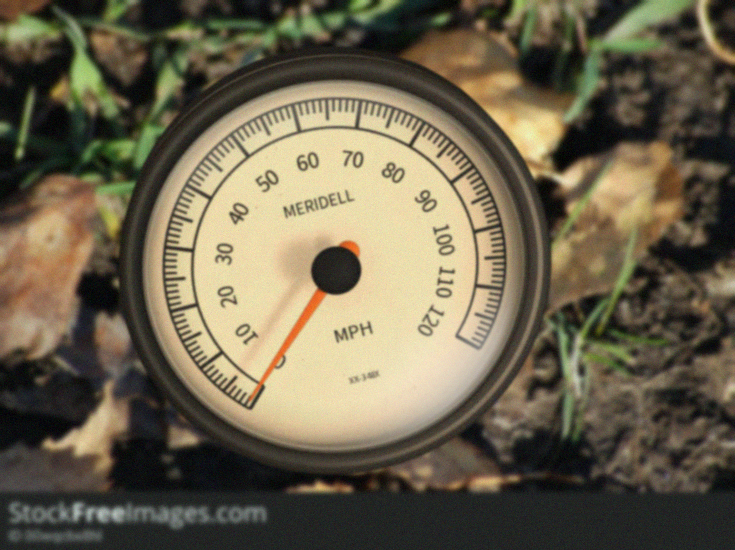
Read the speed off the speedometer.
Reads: 1 mph
